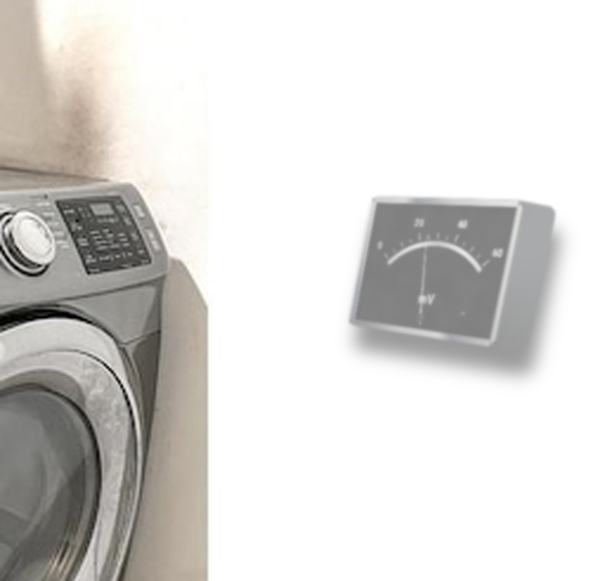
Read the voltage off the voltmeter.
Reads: 25 mV
